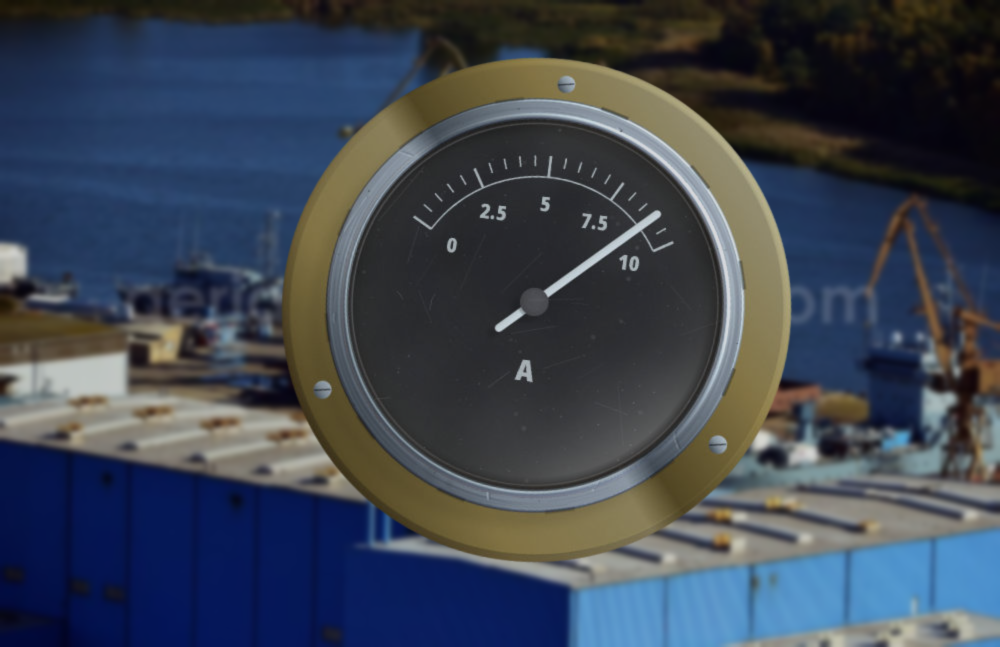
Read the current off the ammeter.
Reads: 9 A
